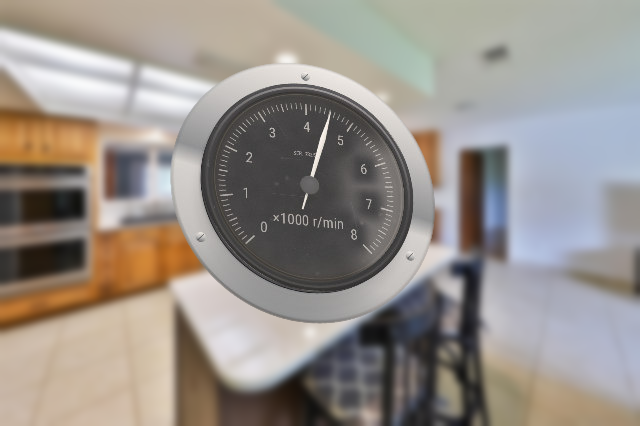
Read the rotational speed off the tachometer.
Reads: 4500 rpm
